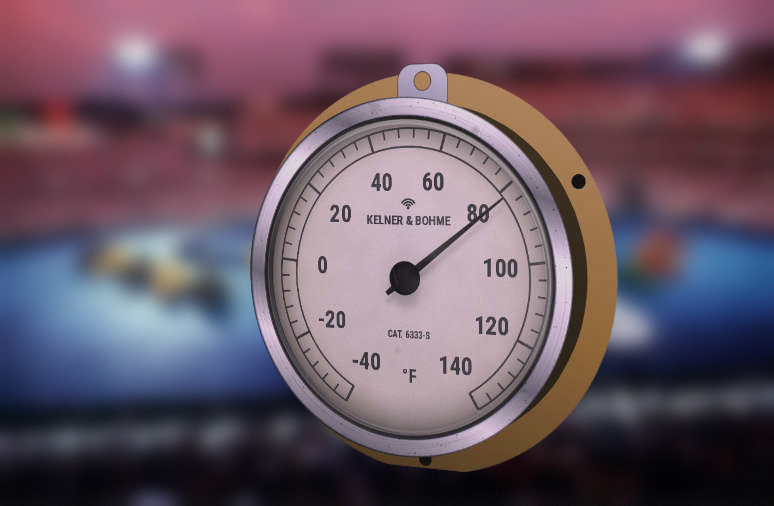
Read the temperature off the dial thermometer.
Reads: 82 °F
